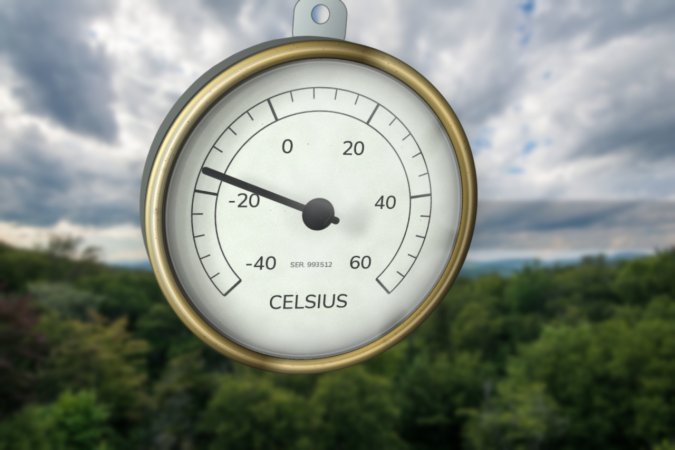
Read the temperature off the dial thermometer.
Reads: -16 °C
